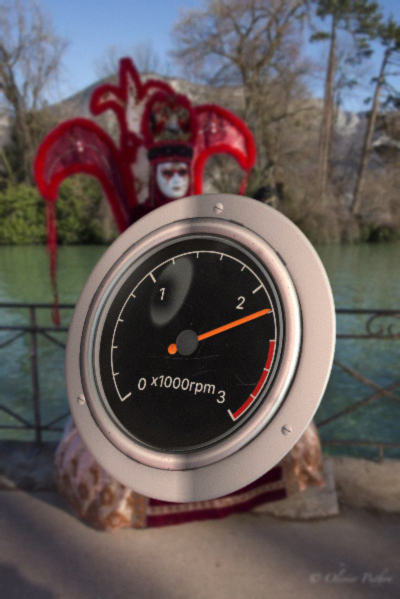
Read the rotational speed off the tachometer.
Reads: 2200 rpm
